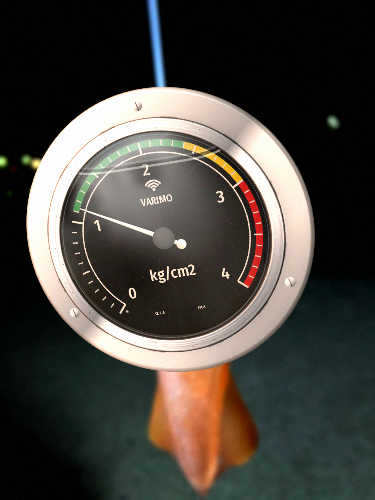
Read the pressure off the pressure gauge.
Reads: 1.15 kg/cm²
